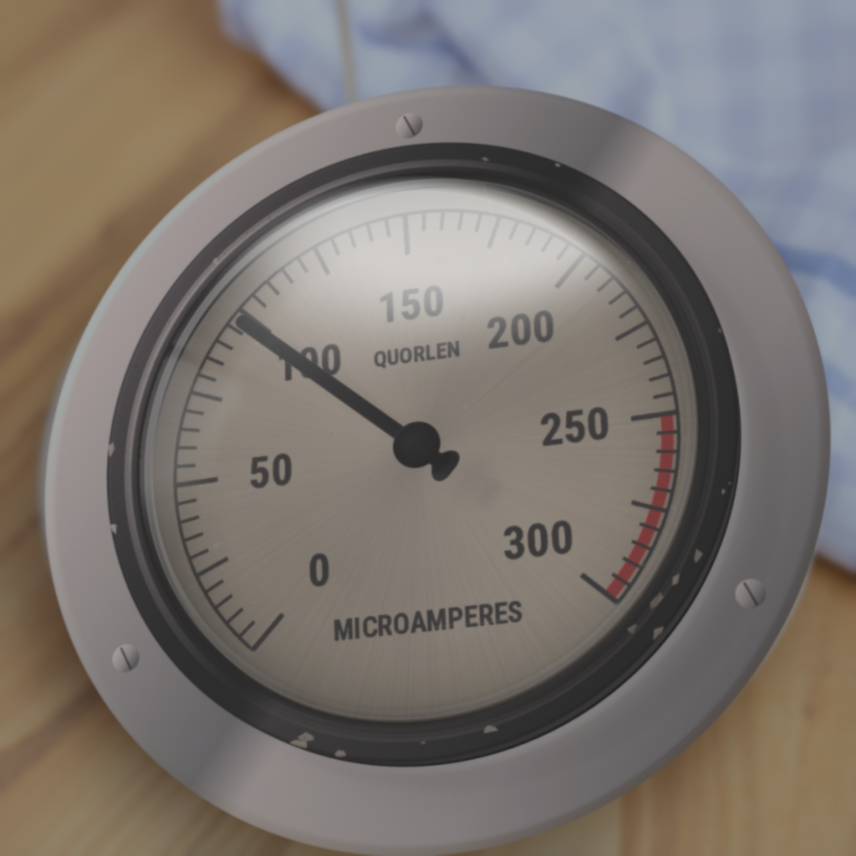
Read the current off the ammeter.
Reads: 97.5 µA
